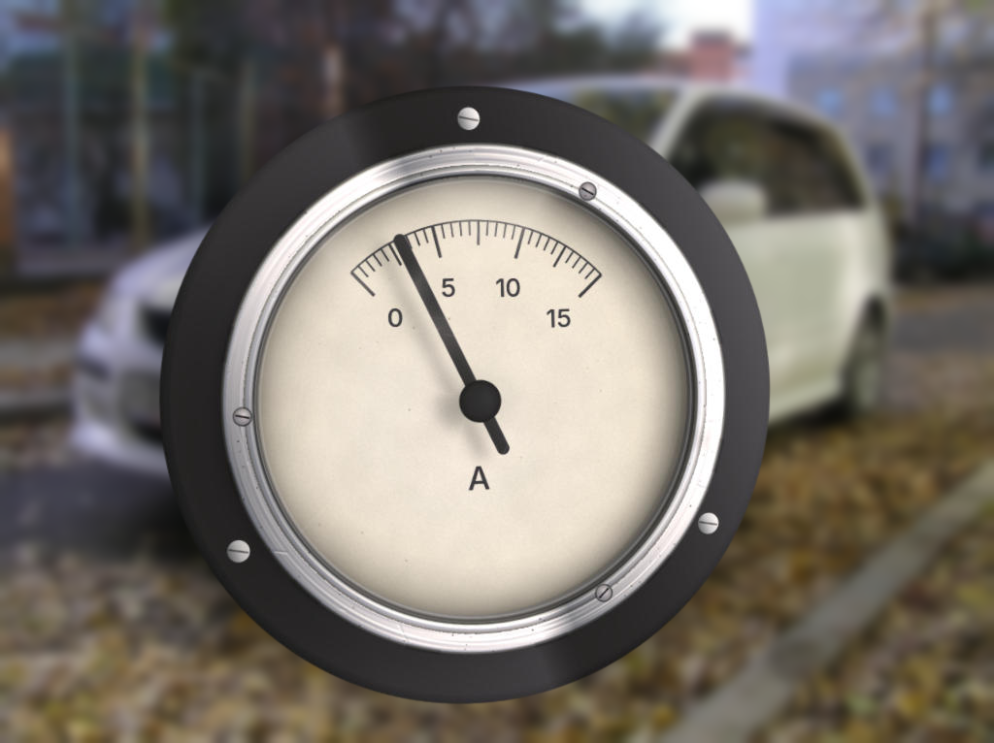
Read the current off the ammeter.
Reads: 3 A
